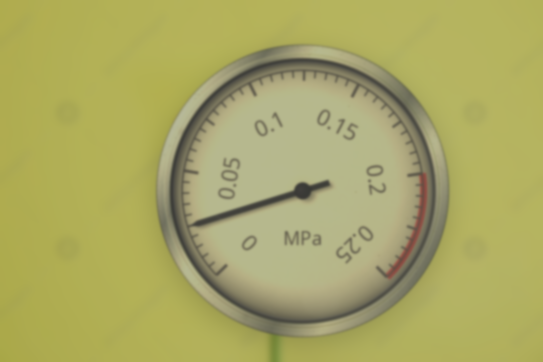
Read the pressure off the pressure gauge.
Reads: 0.025 MPa
